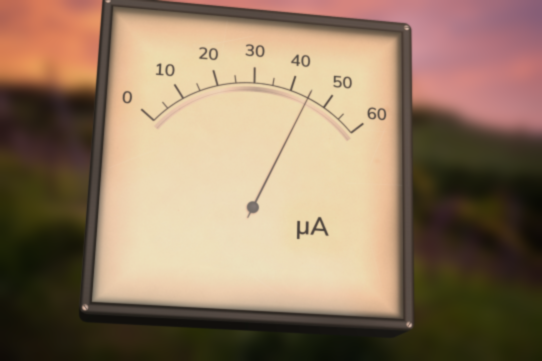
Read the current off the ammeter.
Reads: 45 µA
